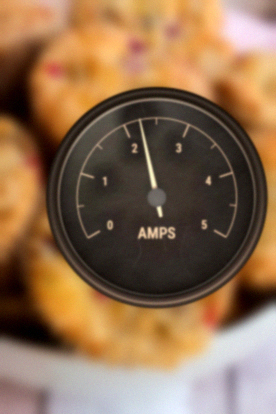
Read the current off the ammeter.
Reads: 2.25 A
